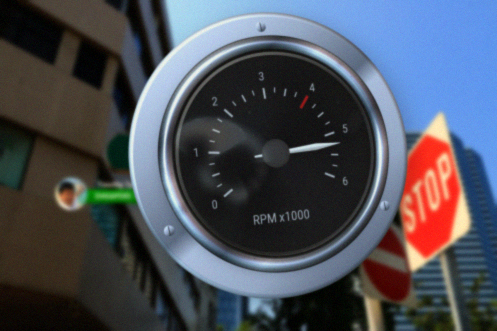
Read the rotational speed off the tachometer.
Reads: 5250 rpm
